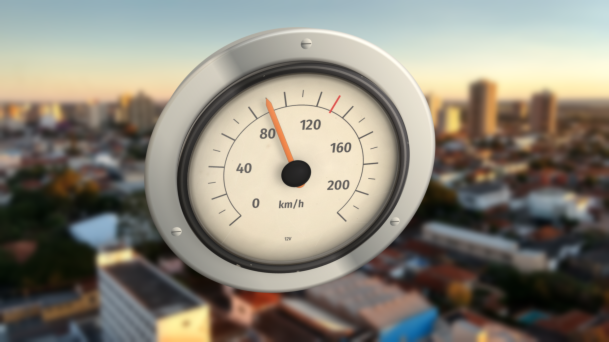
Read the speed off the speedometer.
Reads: 90 km/h
